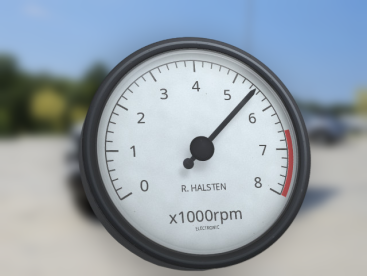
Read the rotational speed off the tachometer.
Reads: 5500 rpm
